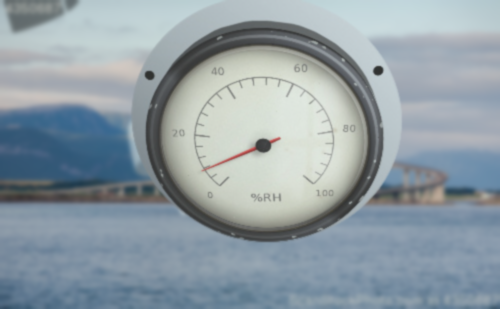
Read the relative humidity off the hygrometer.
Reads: 8 %
